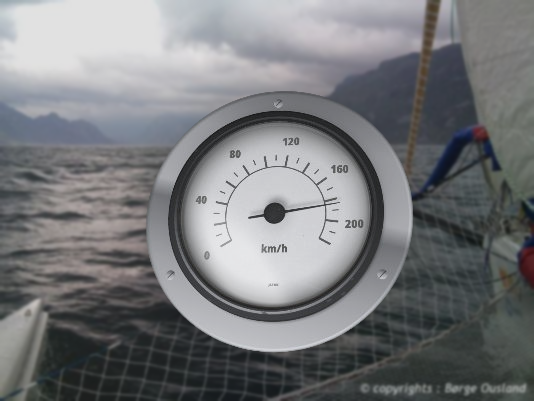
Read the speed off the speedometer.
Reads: 185 km/h
